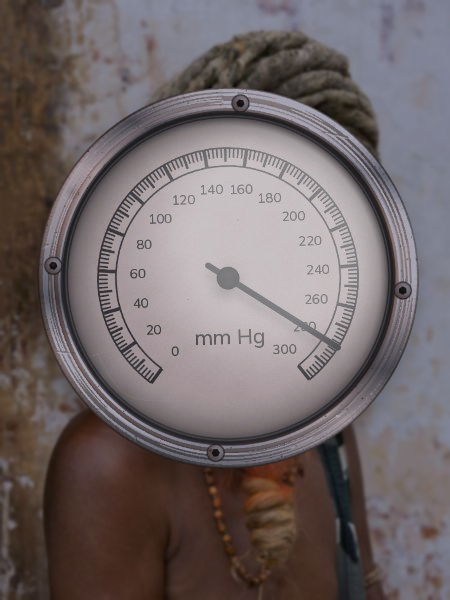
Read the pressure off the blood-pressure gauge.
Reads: 280 mmHg
